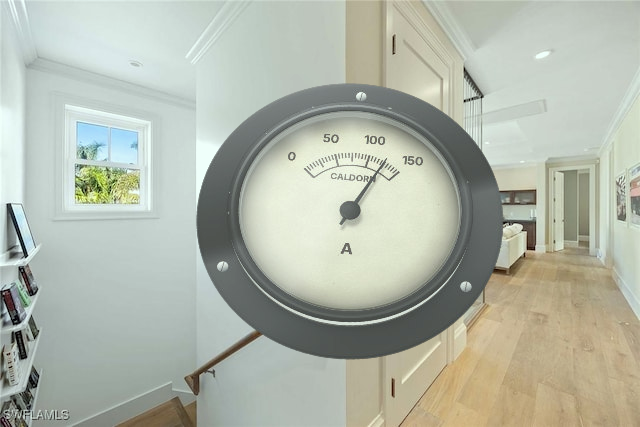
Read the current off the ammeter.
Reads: 125 A
